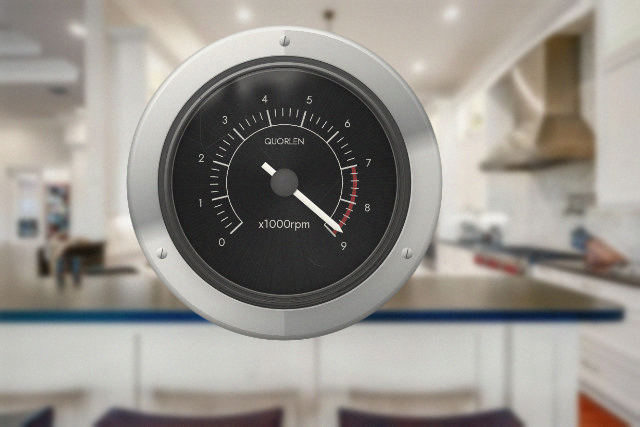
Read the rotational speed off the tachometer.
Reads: 8800 rpm
